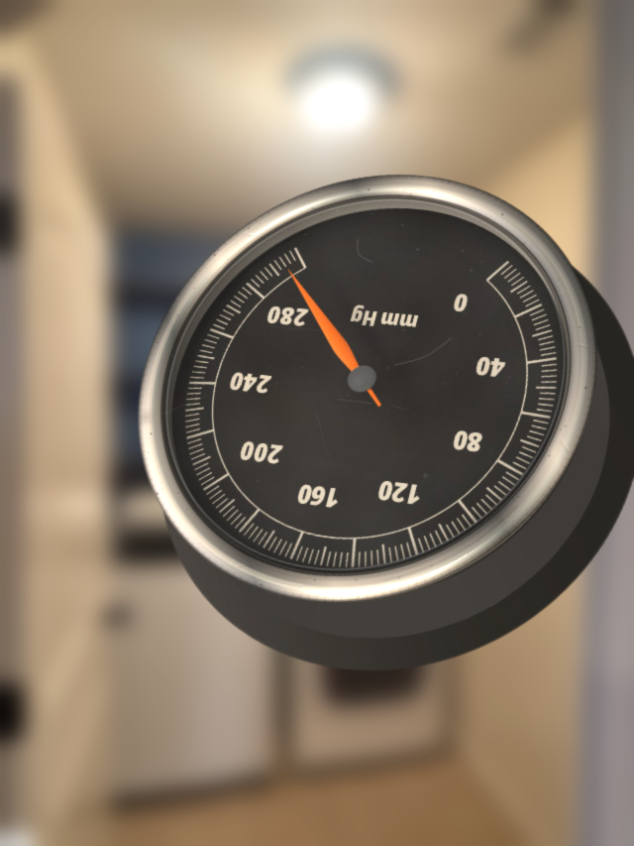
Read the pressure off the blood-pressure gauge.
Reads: 294 mmHg
